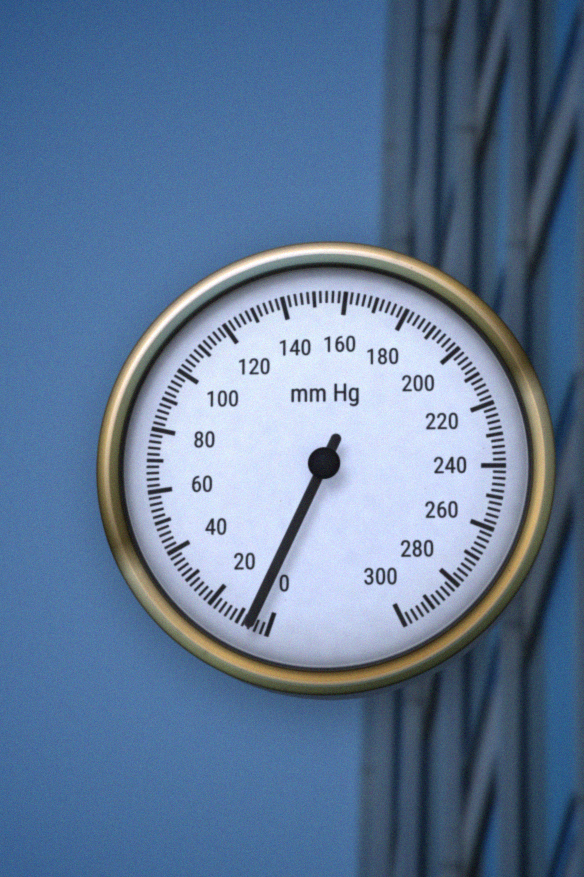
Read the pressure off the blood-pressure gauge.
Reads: 6 mmHg
